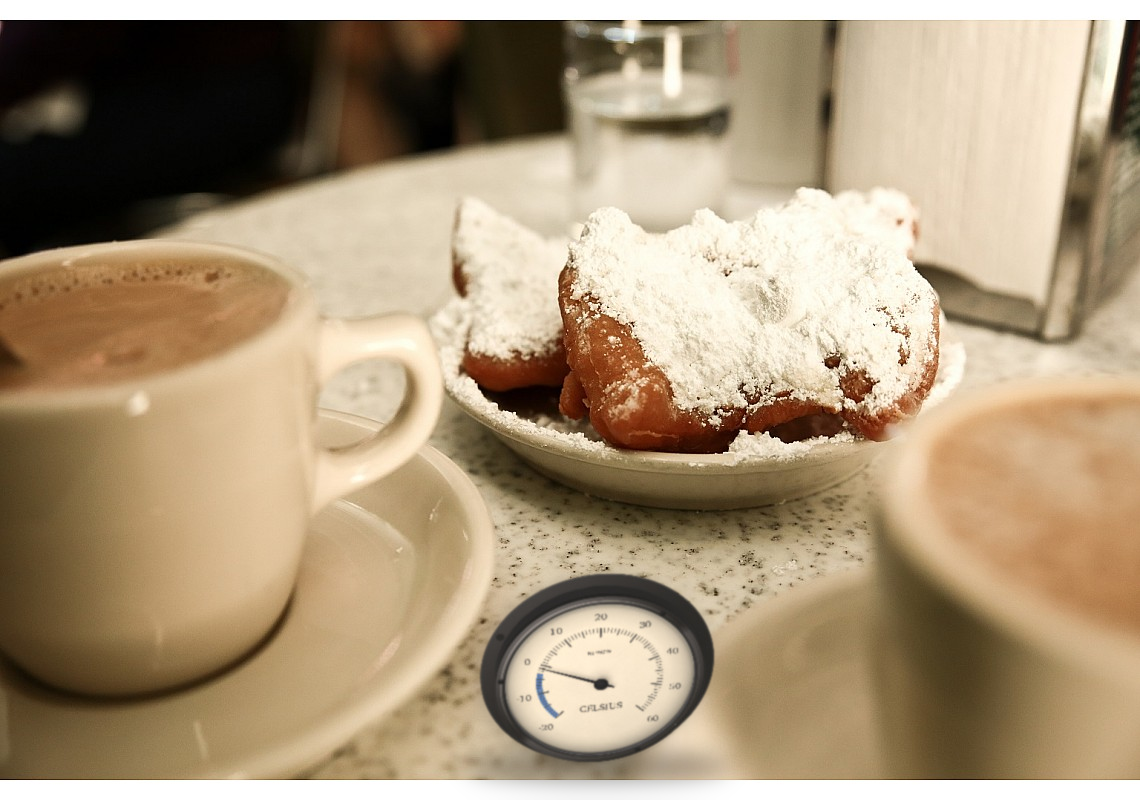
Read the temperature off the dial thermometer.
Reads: 0 °C
